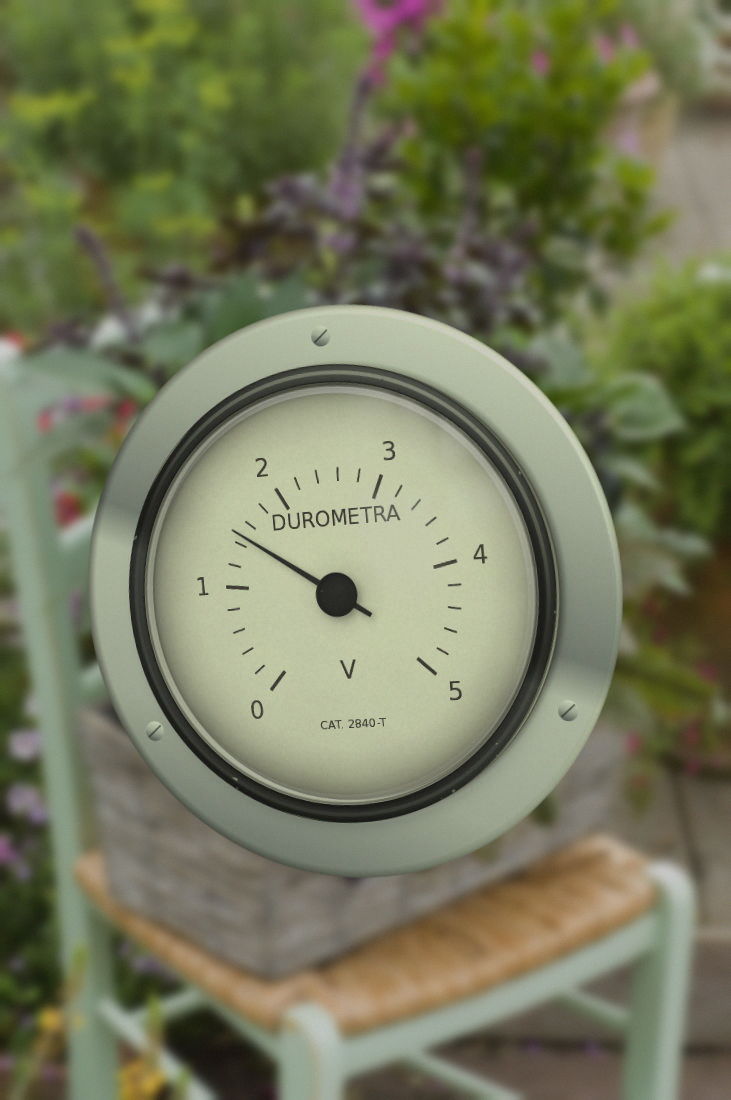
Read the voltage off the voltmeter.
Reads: 1.5 V
